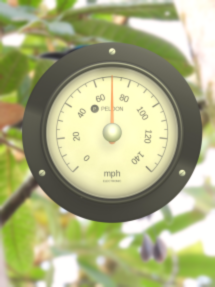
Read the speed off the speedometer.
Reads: 70 mph
